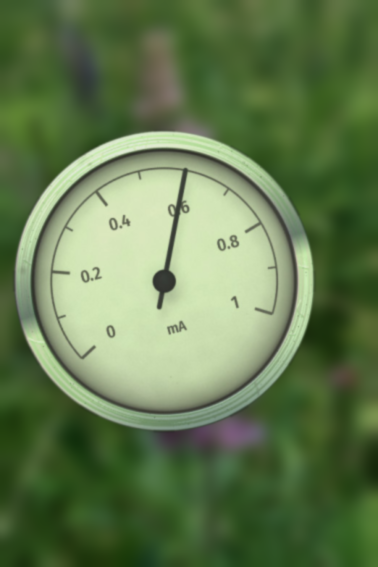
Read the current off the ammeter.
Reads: 0.6 mA
